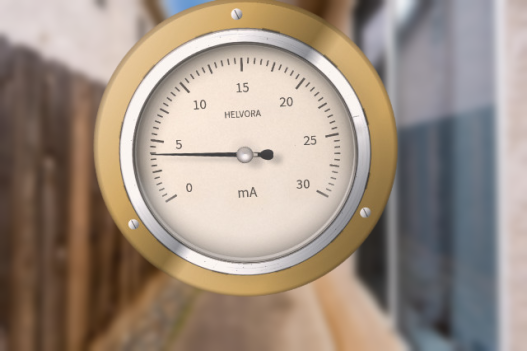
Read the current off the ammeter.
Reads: 4 mA
